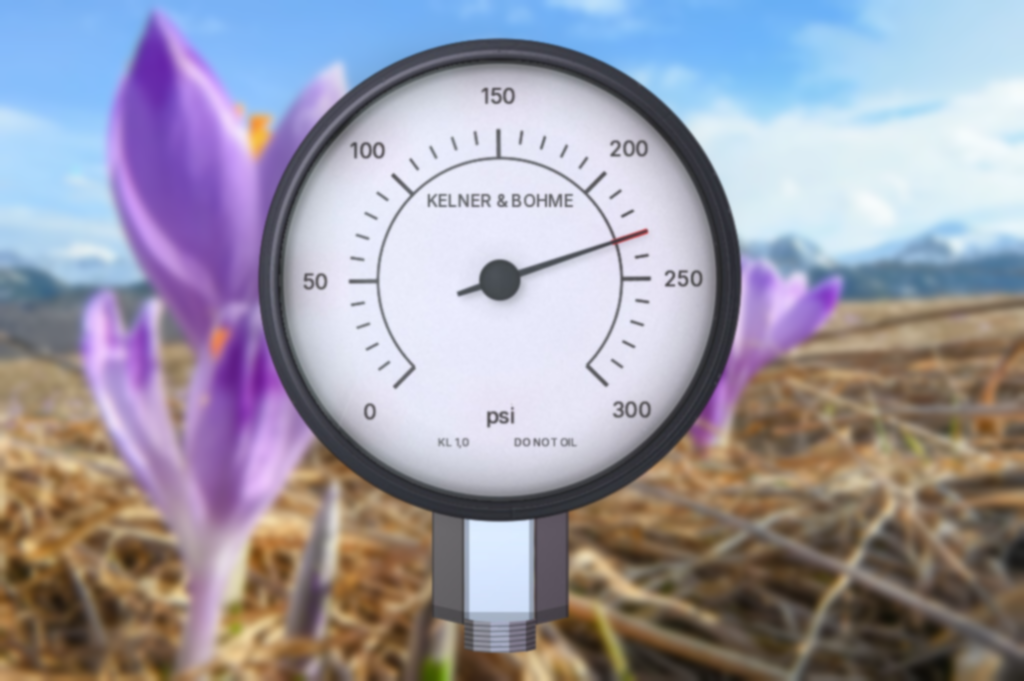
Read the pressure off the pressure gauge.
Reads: 230 psi
